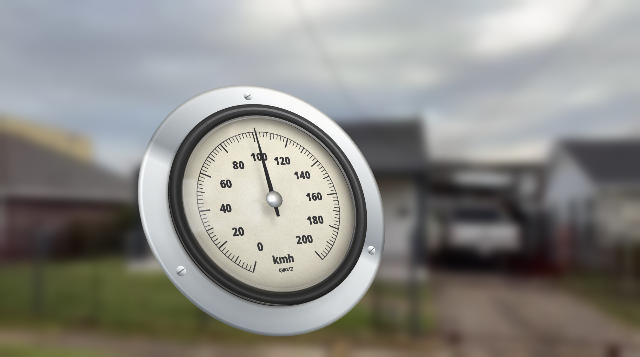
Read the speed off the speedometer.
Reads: 100 km/h
